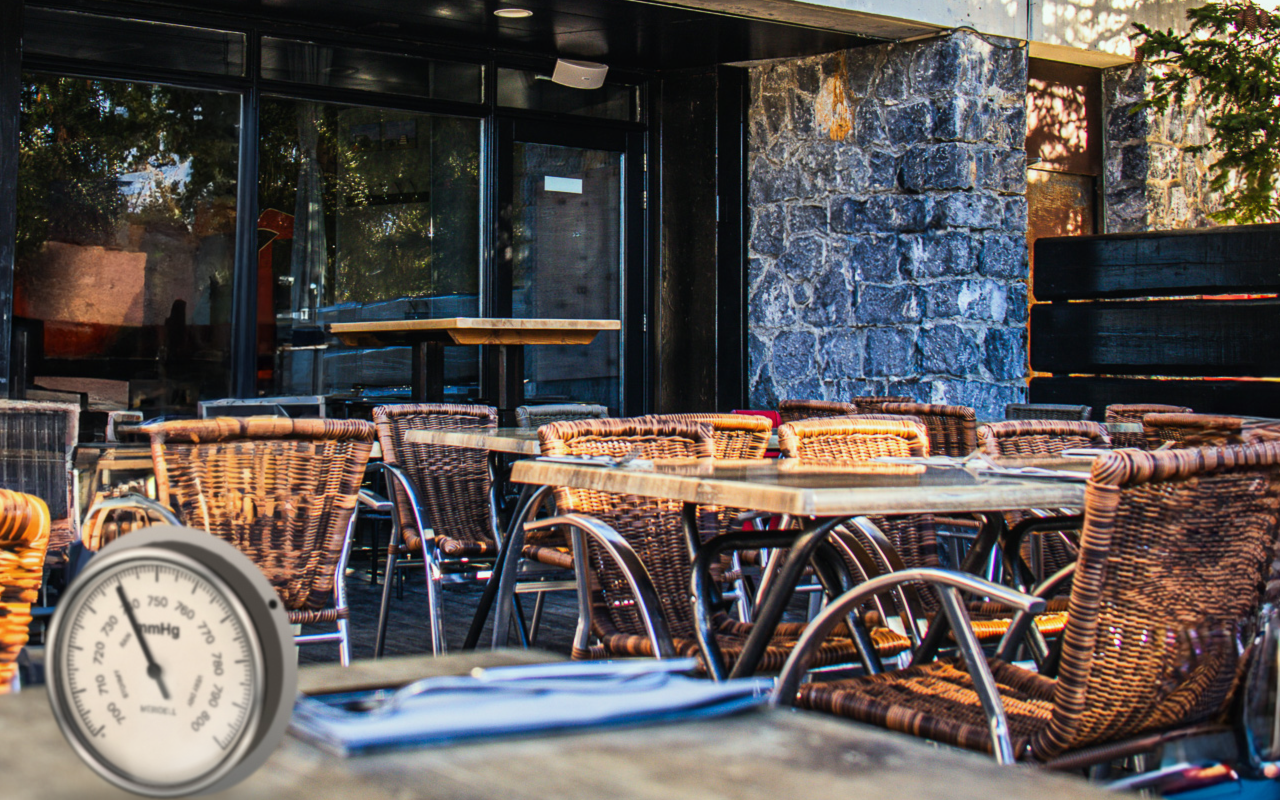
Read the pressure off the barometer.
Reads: 740 mmHg
